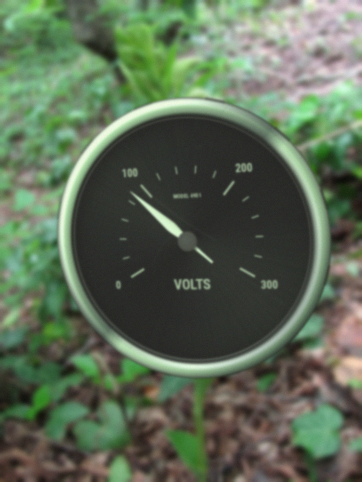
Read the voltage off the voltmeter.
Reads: 90 V
